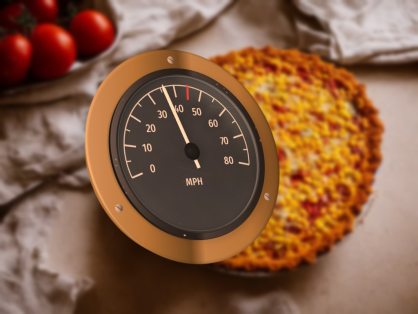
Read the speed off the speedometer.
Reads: 35 mph
